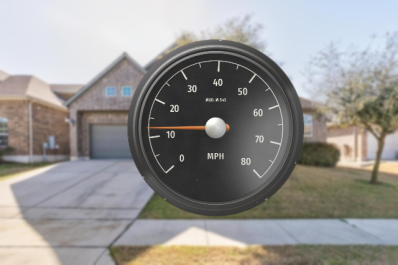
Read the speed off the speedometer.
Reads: 12.5 mph
